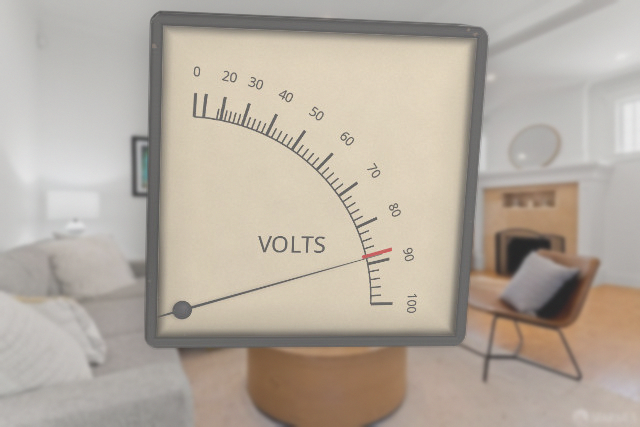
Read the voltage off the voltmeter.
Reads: 88 V
